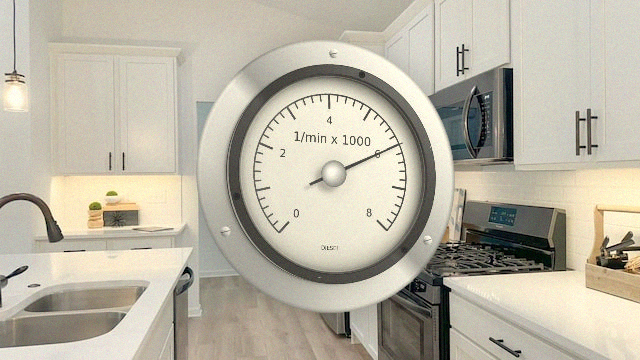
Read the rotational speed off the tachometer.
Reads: 6000 rpm
